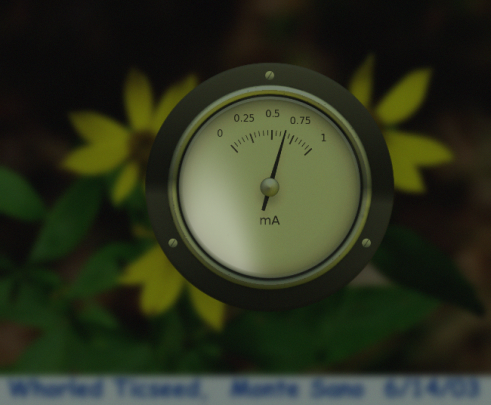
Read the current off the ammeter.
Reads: 0.65 mA
